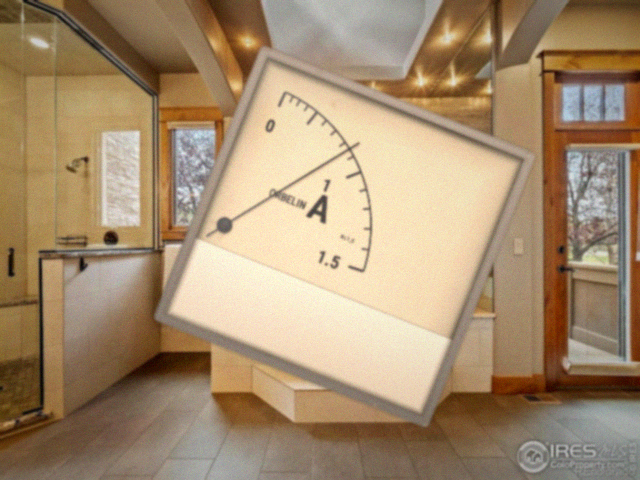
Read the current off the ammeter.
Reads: 0.85 A
